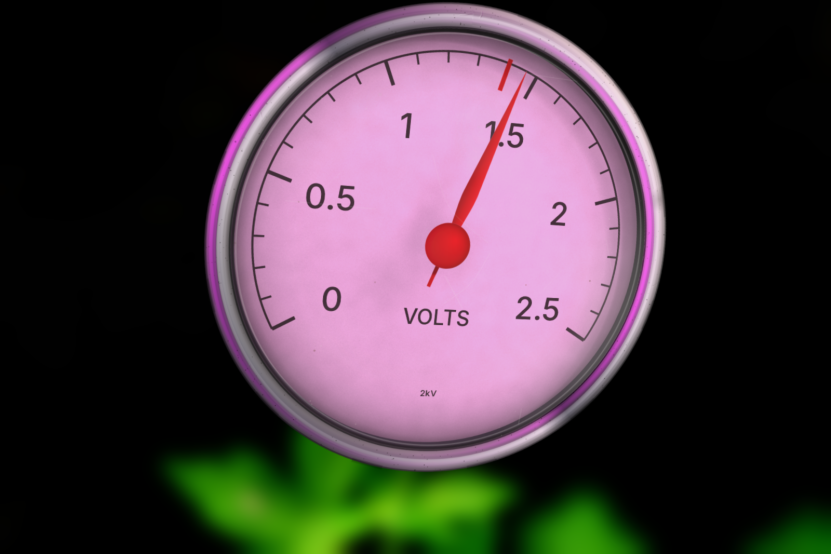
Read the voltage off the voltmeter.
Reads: 1.45 V
